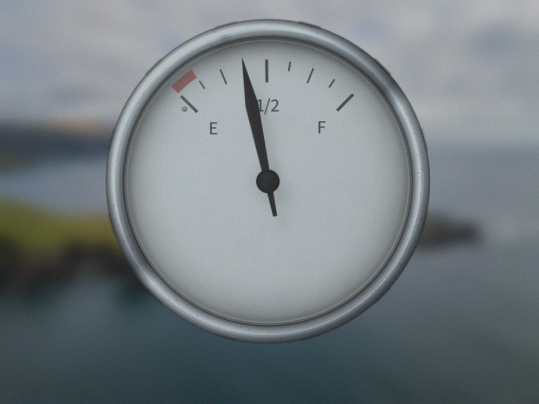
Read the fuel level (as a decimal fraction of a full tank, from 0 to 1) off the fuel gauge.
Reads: 0.375
